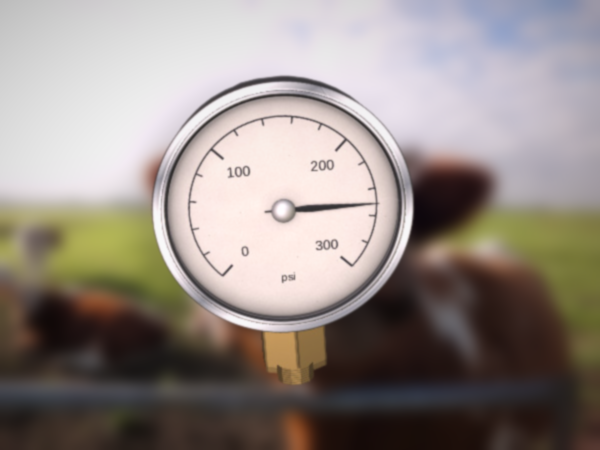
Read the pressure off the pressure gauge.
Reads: 250 psi
